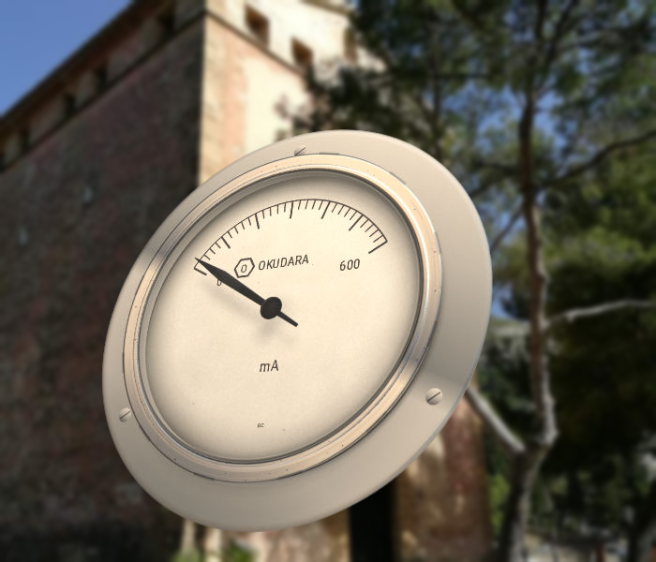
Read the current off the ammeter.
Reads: 20 mA
